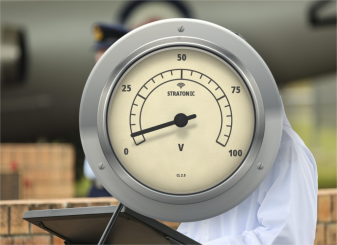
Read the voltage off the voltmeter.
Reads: 5 V
